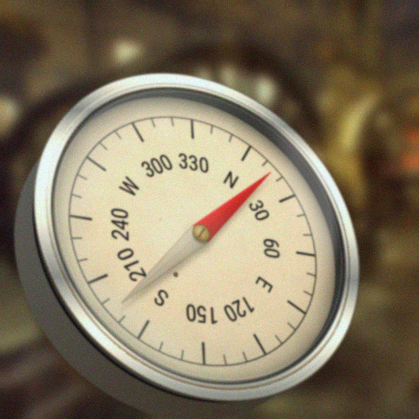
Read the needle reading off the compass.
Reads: 15 °
